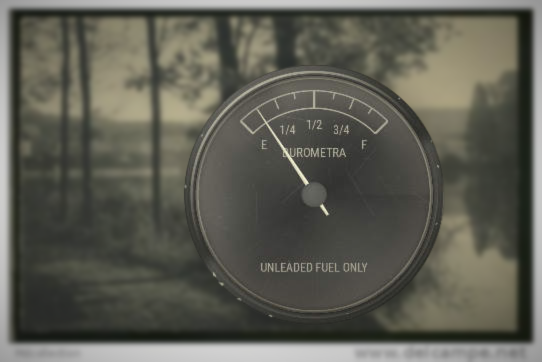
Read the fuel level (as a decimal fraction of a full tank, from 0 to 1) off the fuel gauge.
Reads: 0.125
